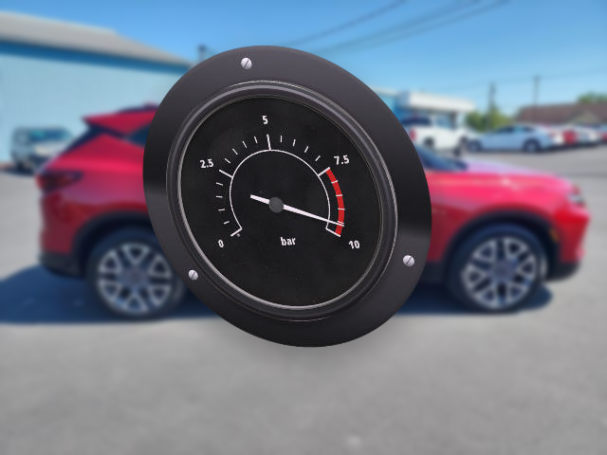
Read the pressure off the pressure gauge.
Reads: 9.5 bar
